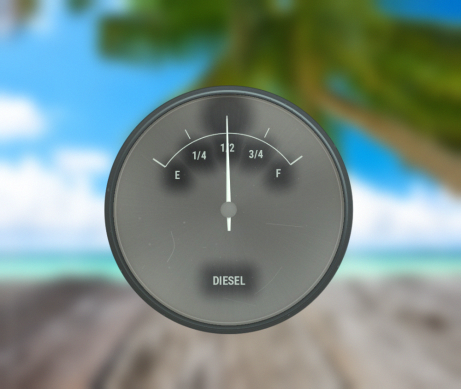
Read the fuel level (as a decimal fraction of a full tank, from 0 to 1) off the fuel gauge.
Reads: 0.5
